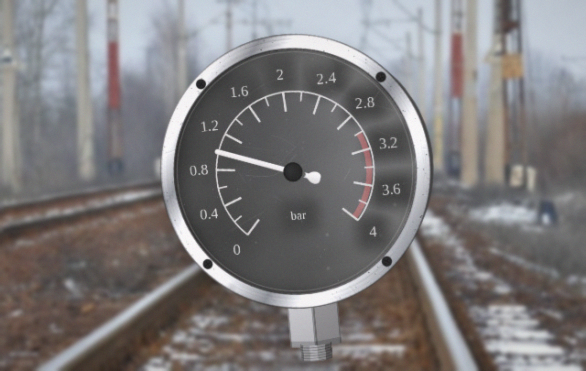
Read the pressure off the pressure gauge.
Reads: 1 bar
